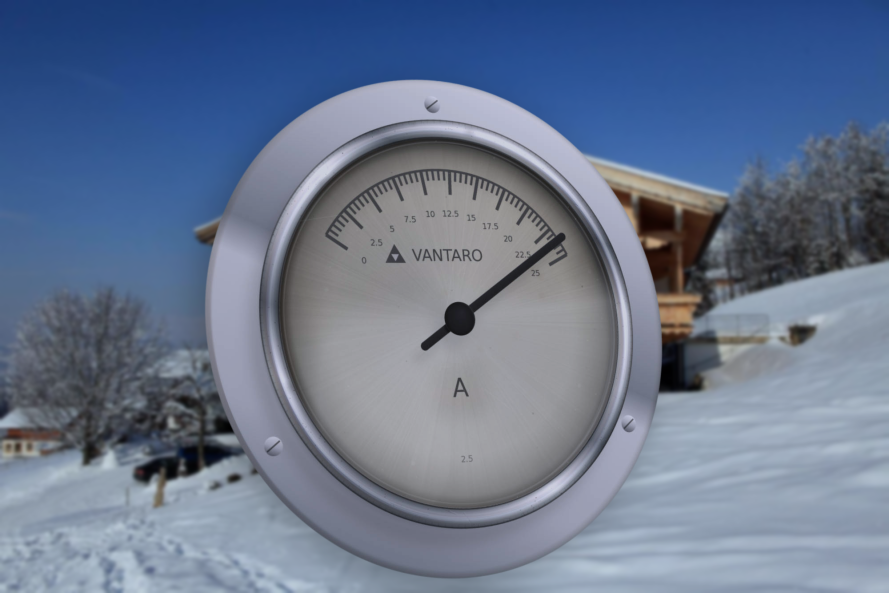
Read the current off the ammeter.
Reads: 23.5 A
